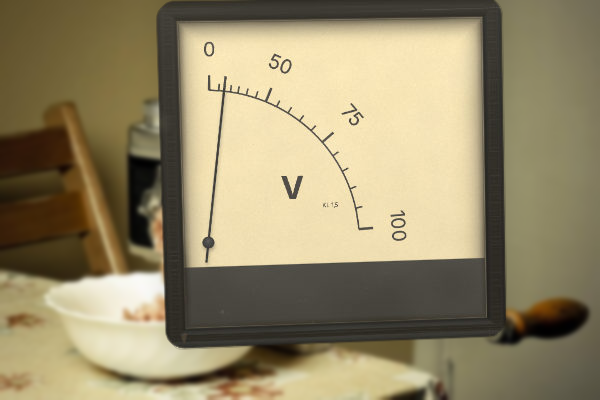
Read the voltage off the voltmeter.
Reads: 25 V
